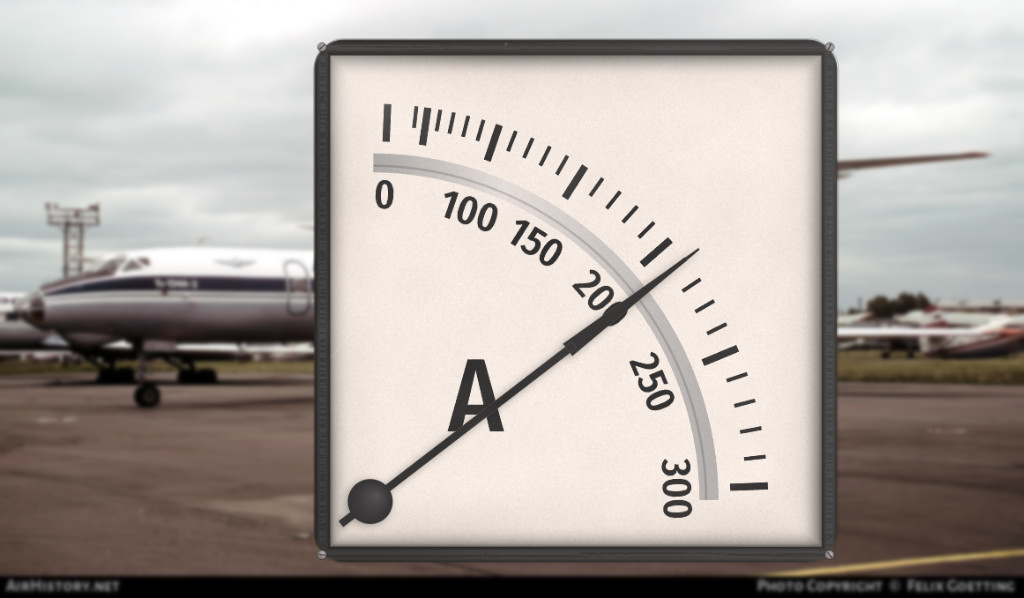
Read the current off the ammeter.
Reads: 210 A
